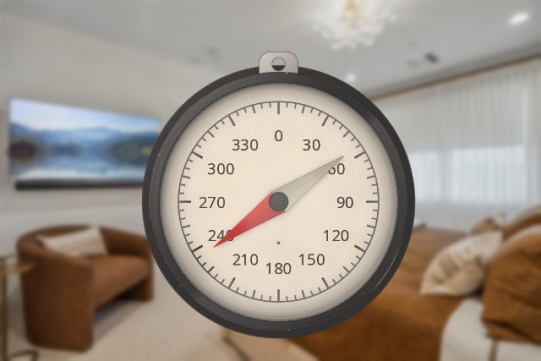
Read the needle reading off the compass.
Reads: 235 °
